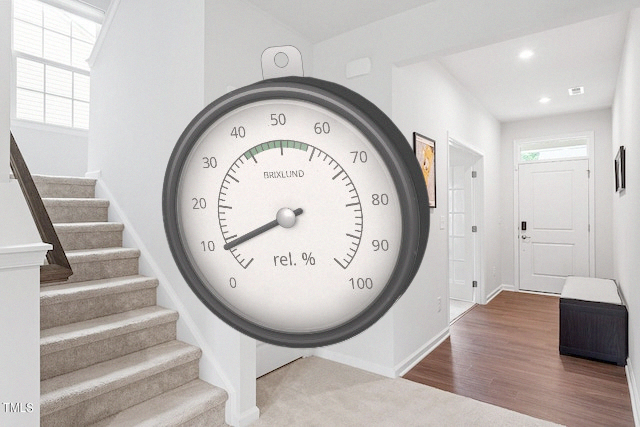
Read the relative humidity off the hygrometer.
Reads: 8 %
